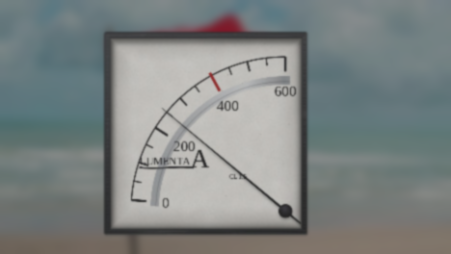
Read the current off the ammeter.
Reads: 250 A
